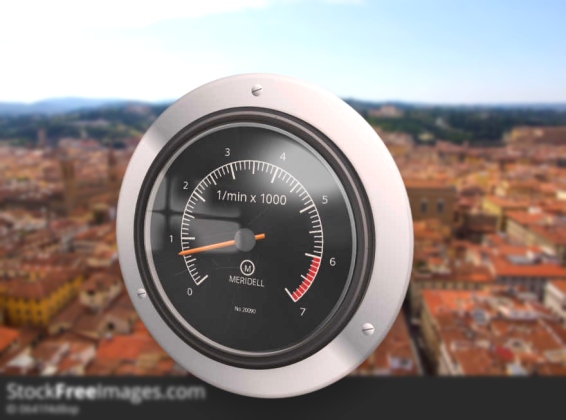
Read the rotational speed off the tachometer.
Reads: 700 rpm
